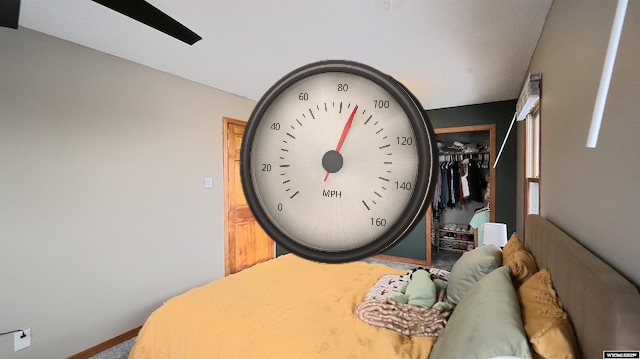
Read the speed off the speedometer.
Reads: 90 mph
